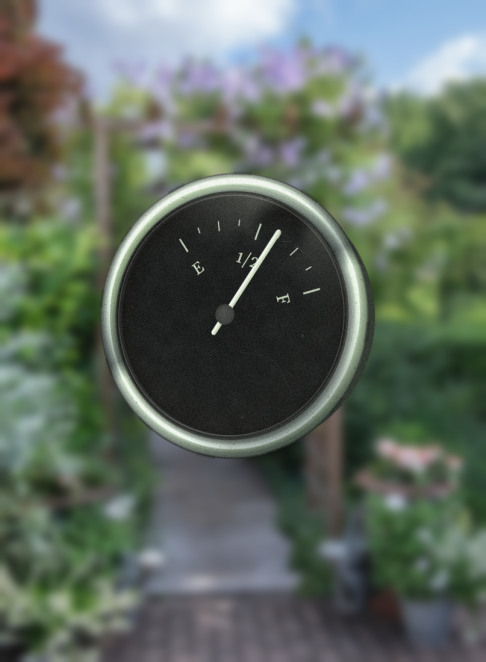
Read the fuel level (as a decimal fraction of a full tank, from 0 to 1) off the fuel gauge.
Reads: 0.625
